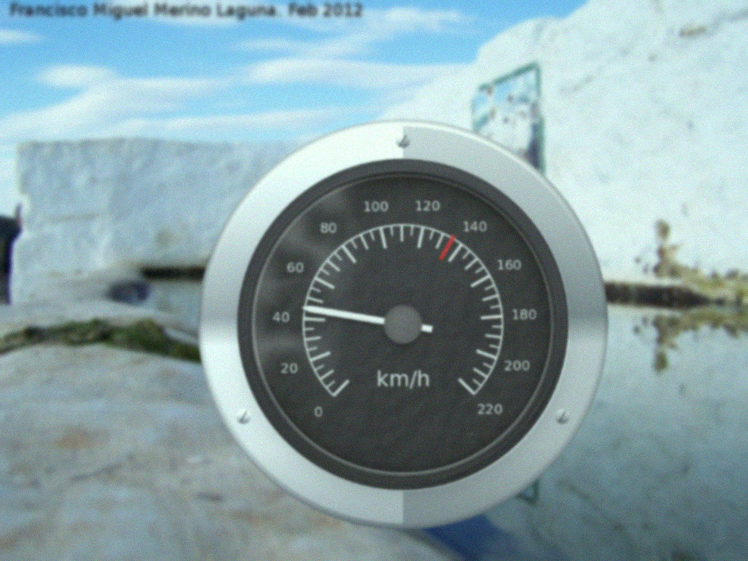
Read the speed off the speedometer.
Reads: 45 km/h
